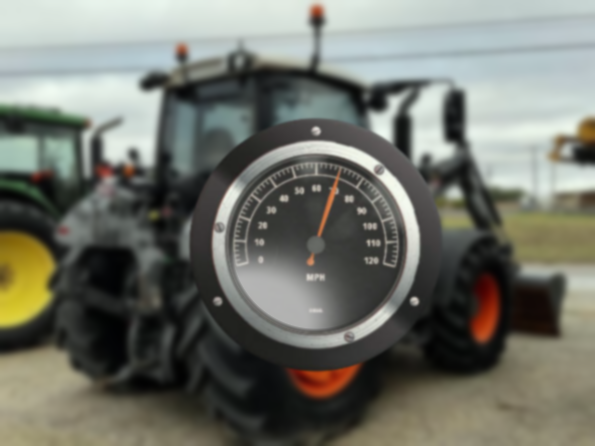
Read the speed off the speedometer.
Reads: 70 mph
